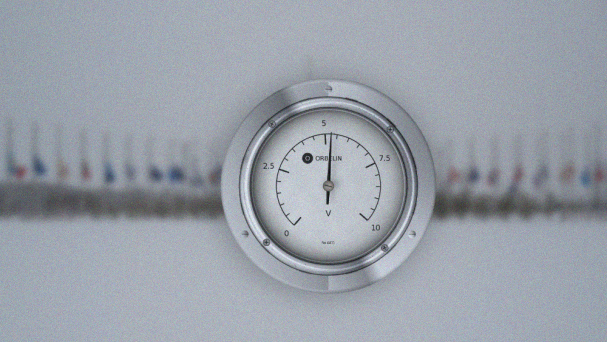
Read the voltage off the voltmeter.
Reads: 5.25 V
